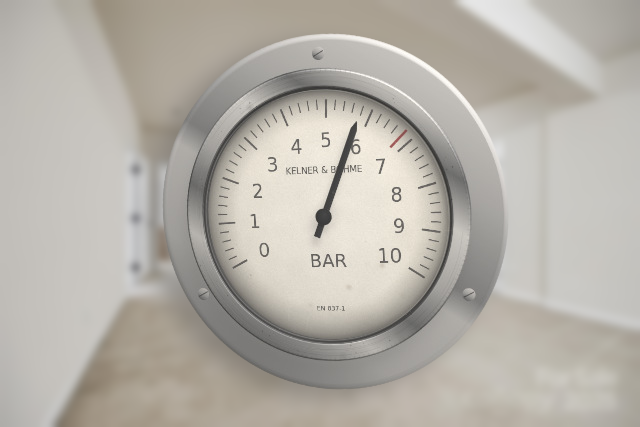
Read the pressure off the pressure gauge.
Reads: 5.8 bar
